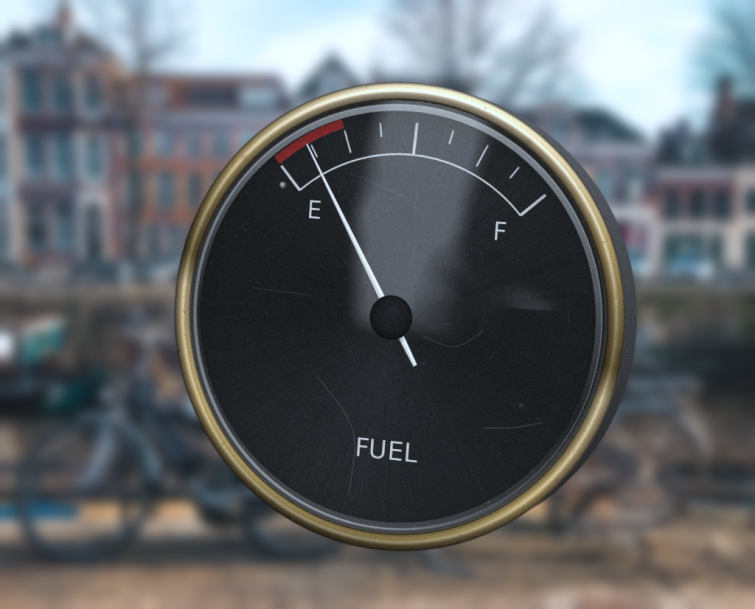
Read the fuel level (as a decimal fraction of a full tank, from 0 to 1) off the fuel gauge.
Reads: 0.125
